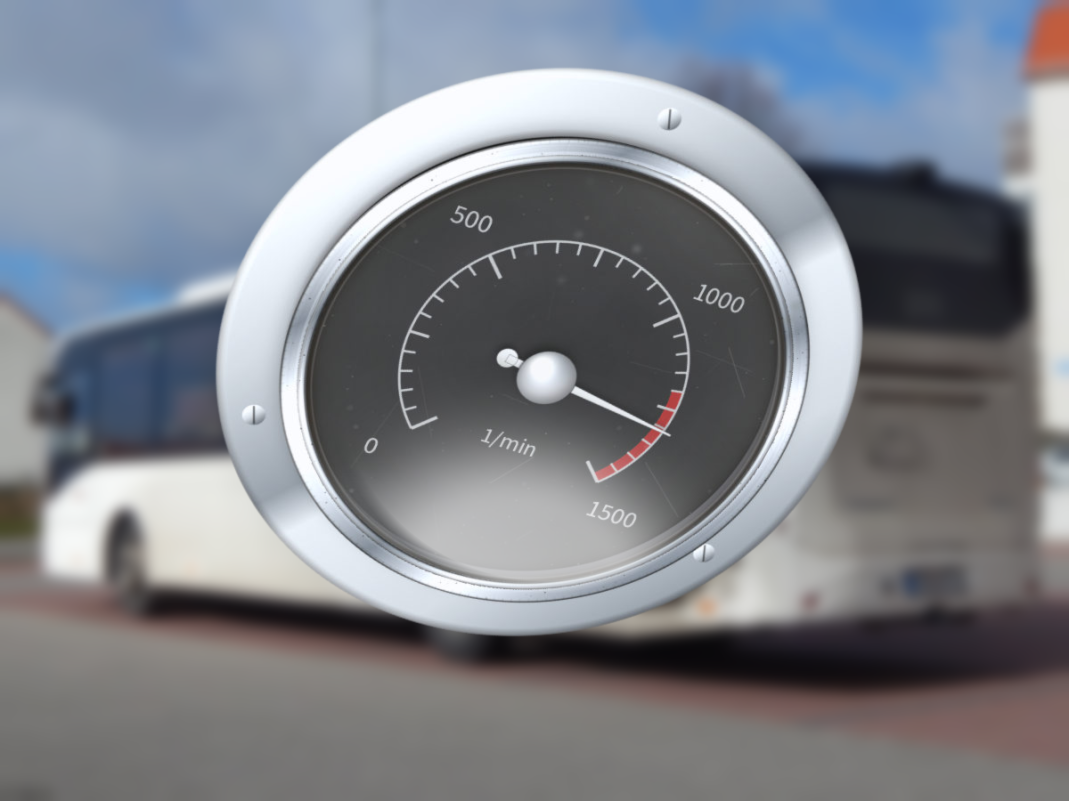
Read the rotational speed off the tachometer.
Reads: 1300 rpm
